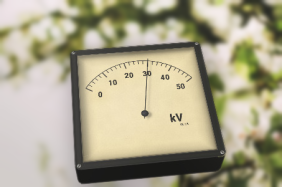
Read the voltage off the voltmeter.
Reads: 30 kV
